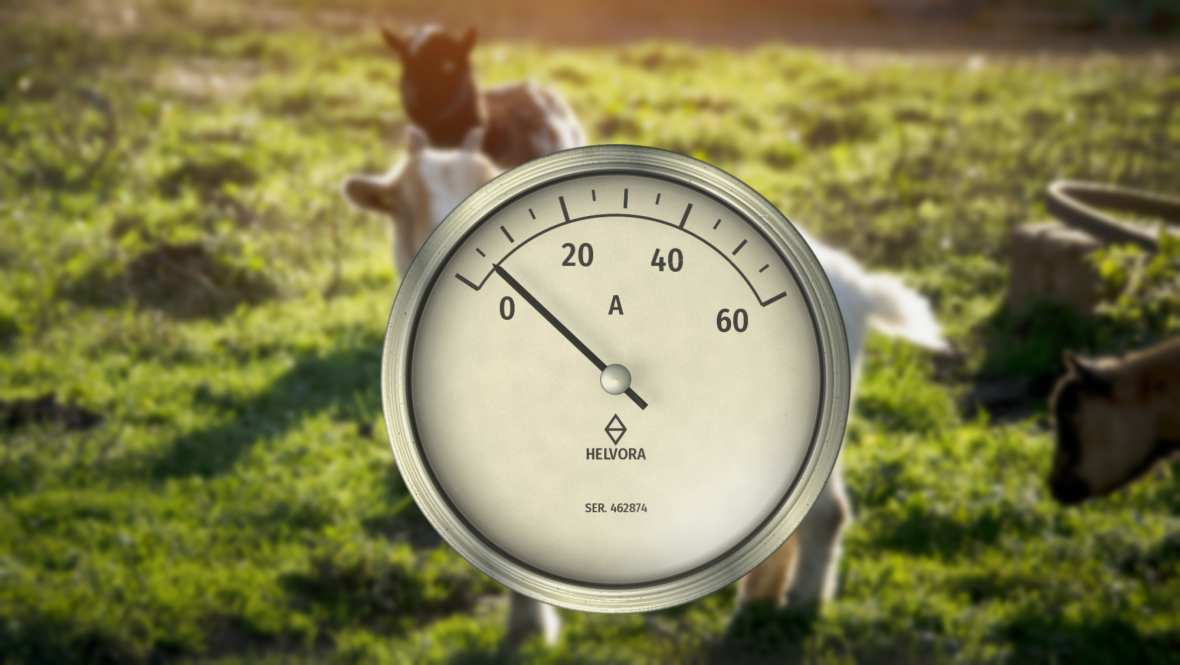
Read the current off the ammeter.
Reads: 5 A
